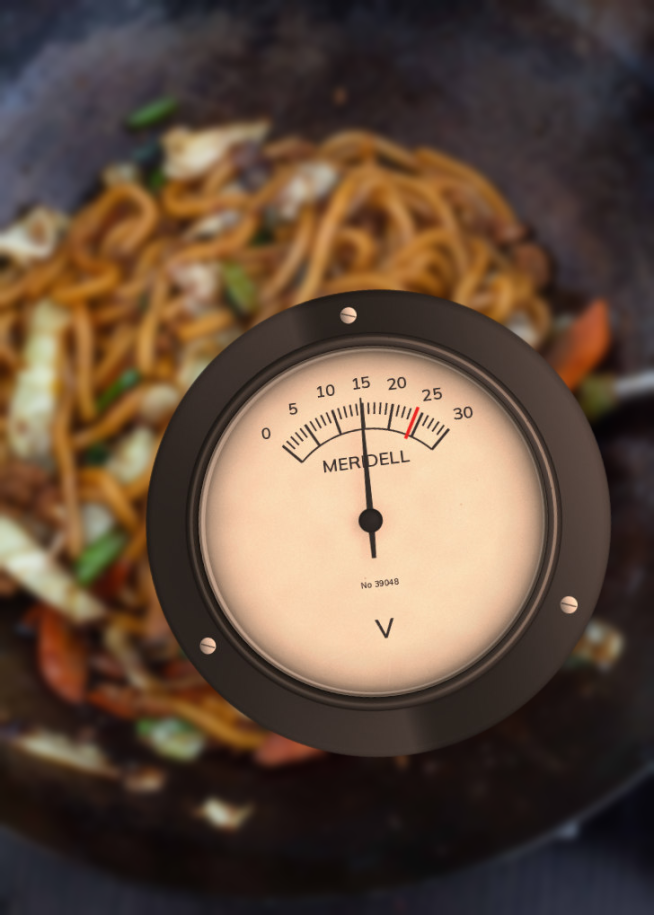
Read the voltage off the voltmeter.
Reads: 15 V
